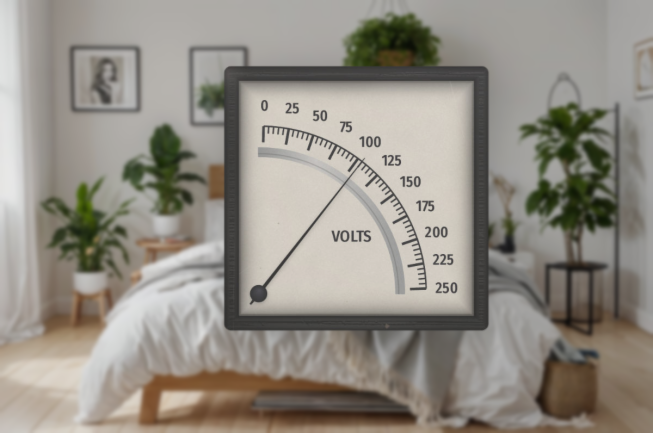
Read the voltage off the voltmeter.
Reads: 105 V
